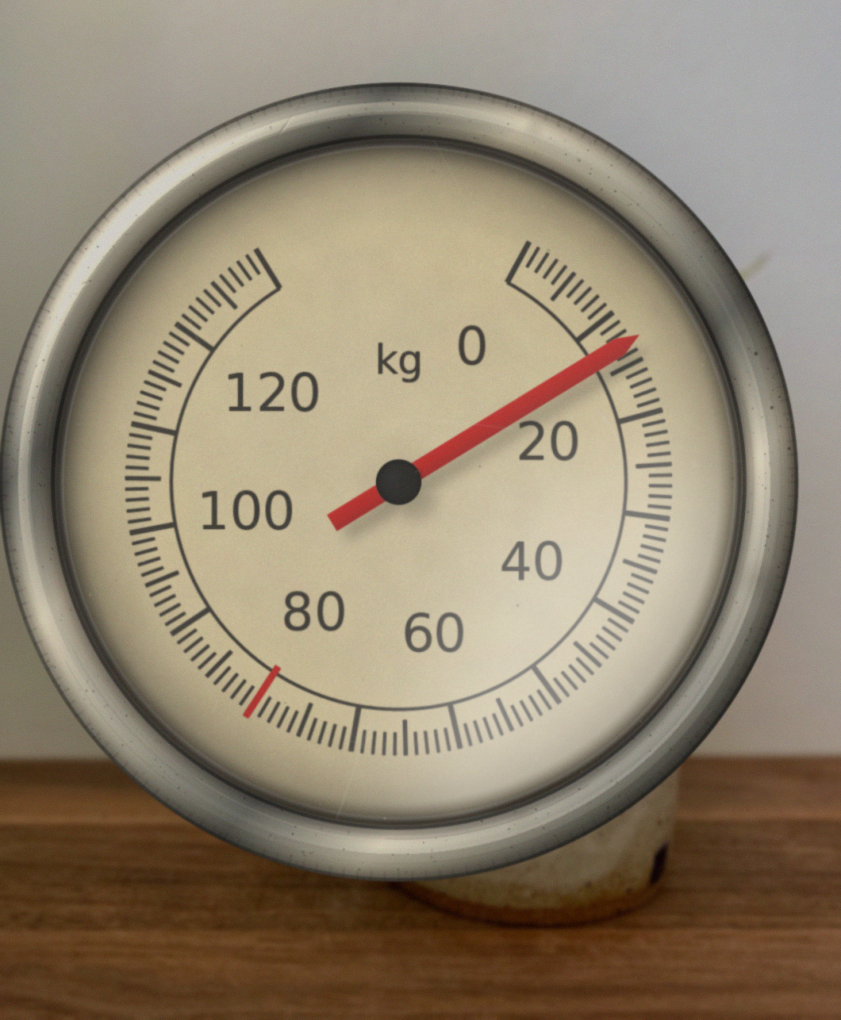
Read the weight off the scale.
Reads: 13 kg
